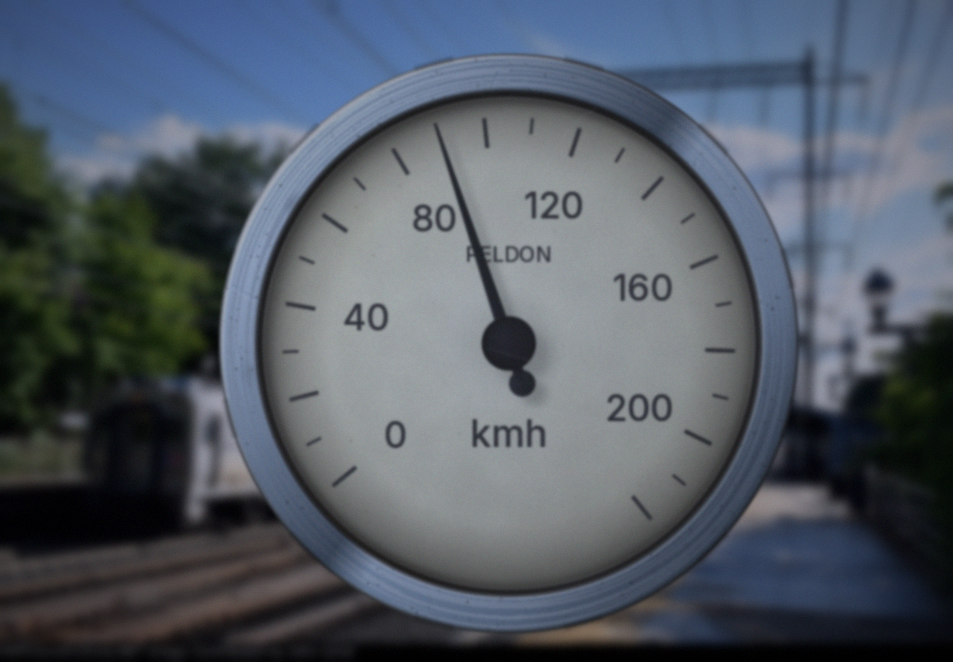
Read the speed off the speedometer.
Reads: 90 km/h
